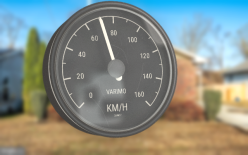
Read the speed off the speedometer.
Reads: 70 km/h
